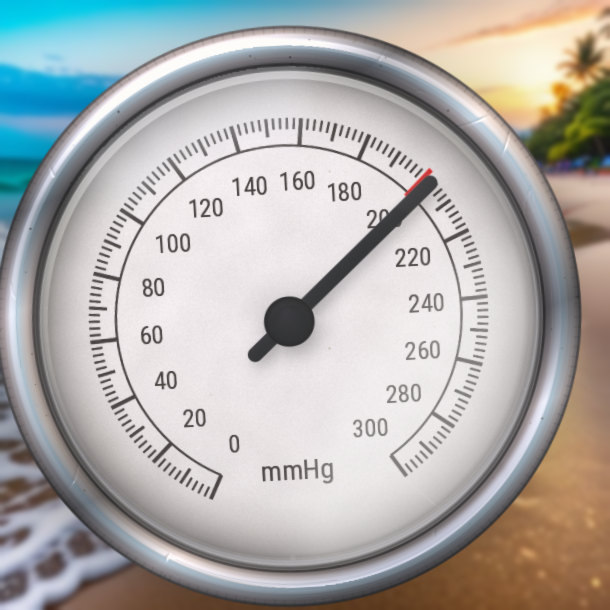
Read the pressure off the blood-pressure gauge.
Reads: 202 mmHg
